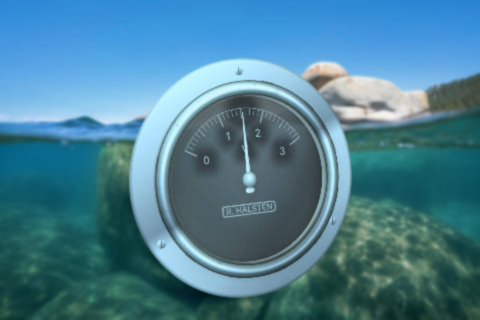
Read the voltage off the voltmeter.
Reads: 1.5 V
